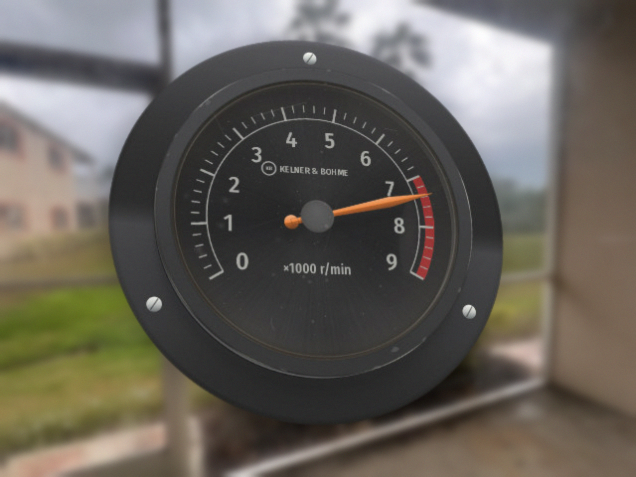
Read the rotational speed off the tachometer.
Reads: 7400 rpm
